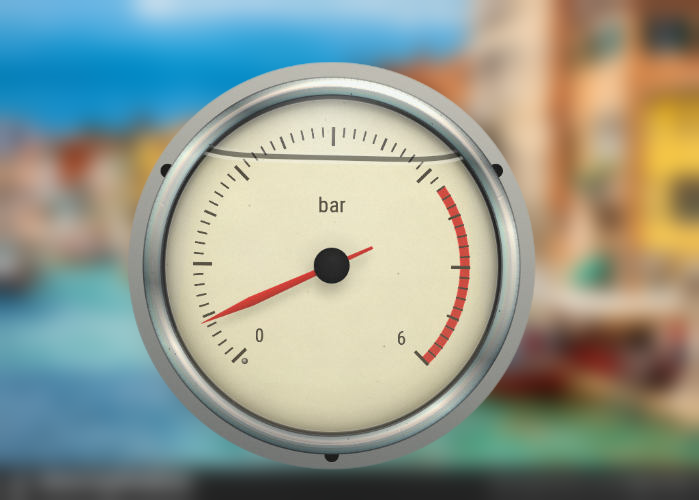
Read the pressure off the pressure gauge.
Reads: 0.45 bar
